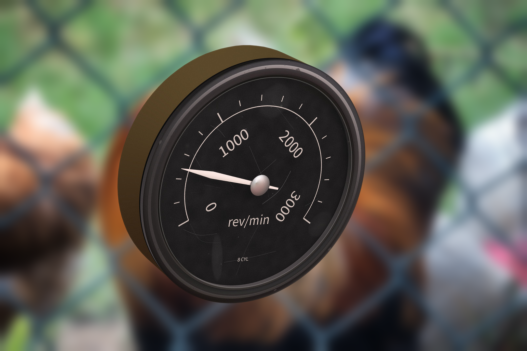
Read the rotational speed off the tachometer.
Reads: 500 rpm
